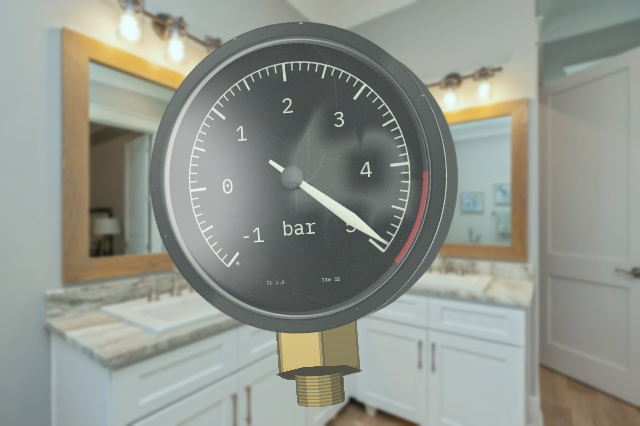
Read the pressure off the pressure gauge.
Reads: 4.9 bar
